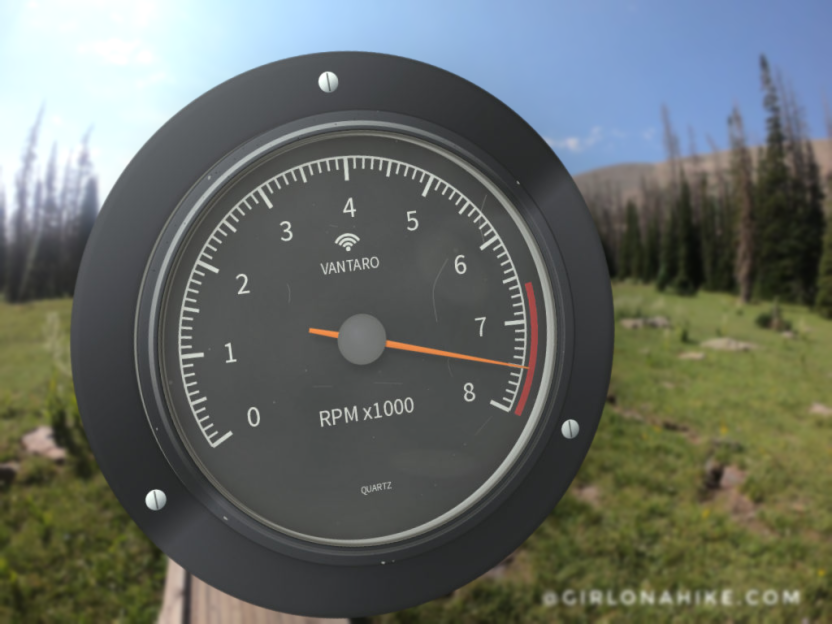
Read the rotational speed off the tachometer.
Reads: 7500 rpm
